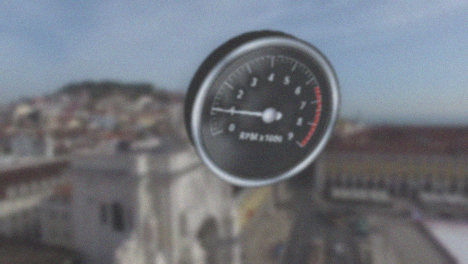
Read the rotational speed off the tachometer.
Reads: 1000 rpm
